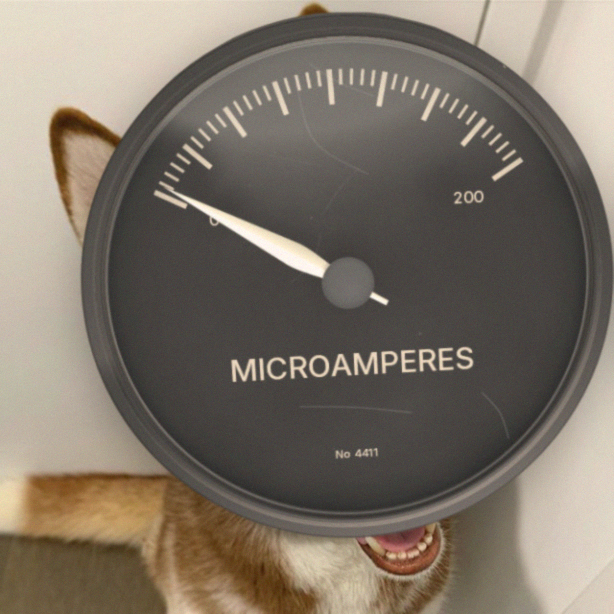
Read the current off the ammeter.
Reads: 5 µA
